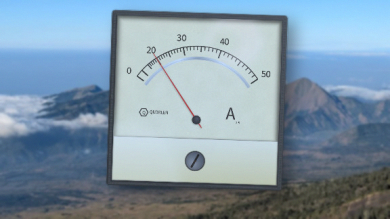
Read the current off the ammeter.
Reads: 20 A
